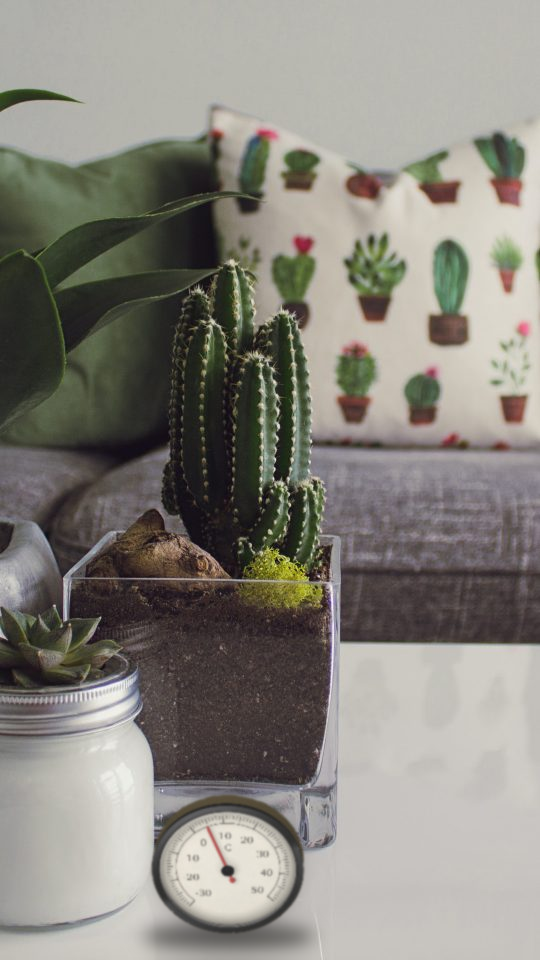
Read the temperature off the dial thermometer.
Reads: 5 °C
